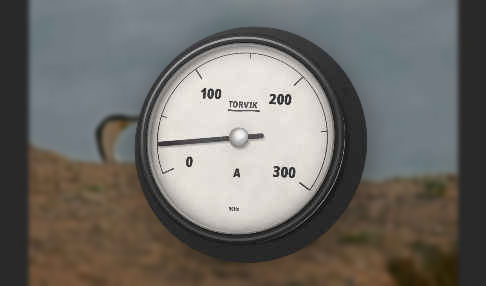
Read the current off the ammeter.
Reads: 25 A
